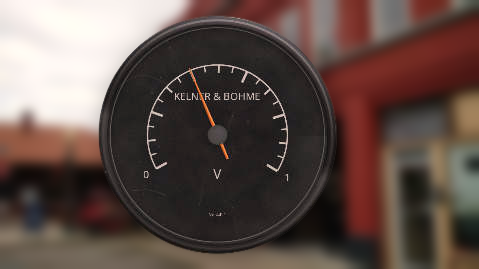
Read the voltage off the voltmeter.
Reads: 0.4 V
